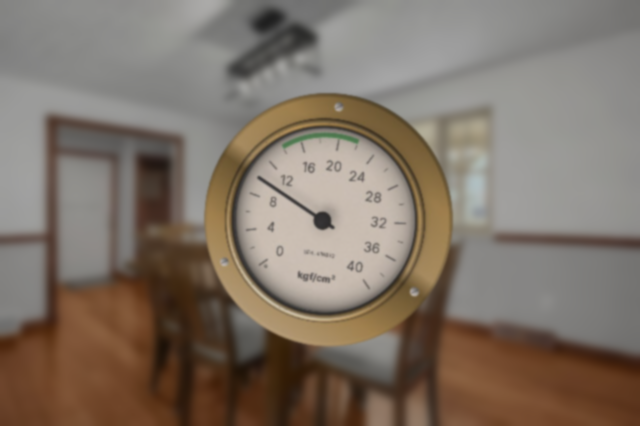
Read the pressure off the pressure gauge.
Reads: 10 kg/cm²
